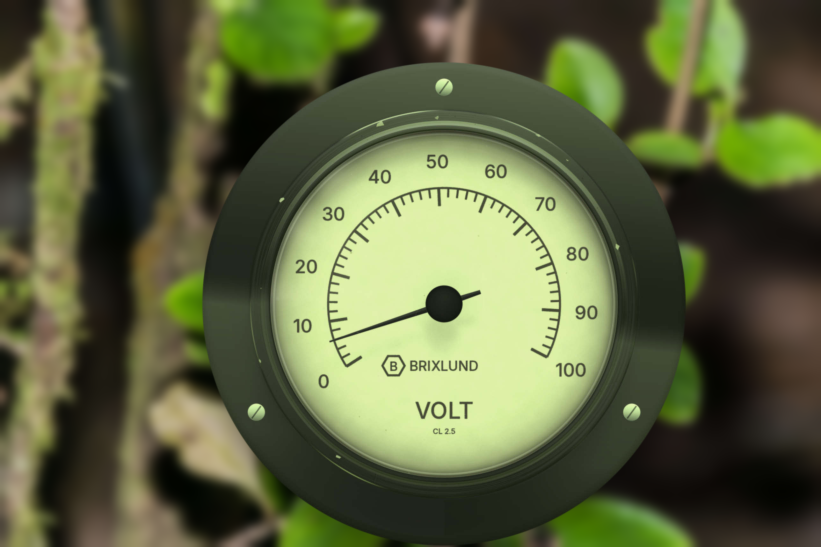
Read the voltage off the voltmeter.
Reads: 6 V
